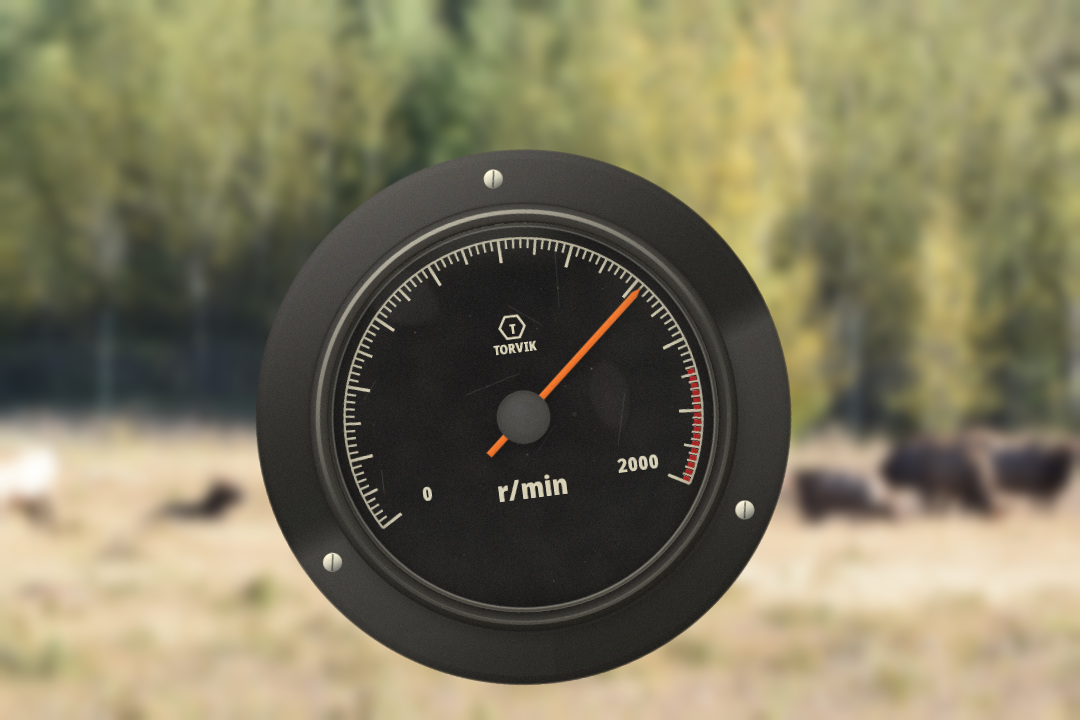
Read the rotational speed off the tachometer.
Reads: 1420 rpm
